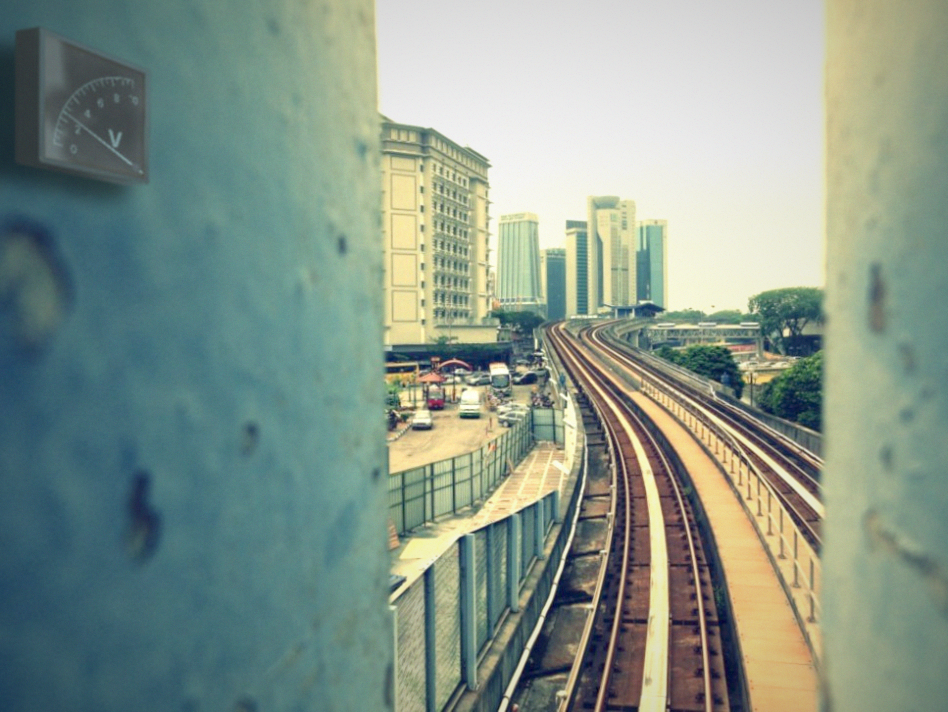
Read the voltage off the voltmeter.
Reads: 2.5 V
